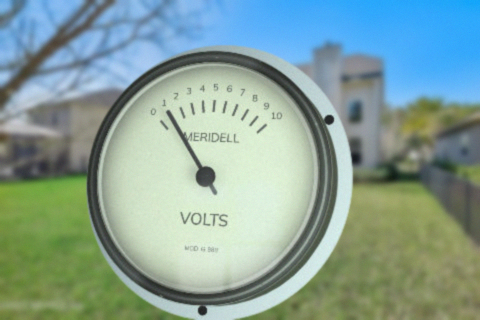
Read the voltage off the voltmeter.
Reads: 1 V
